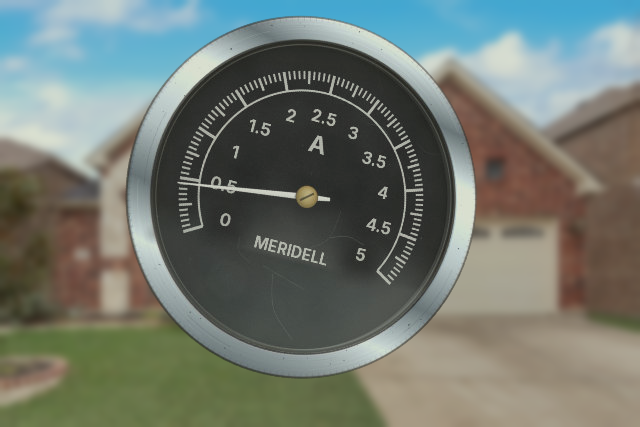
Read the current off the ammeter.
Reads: 0.45 A
